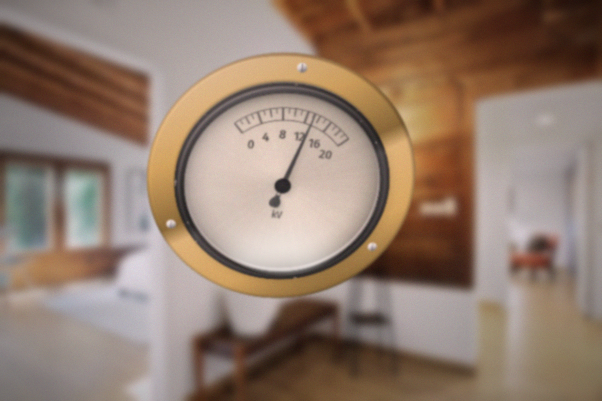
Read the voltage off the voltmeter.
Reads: 13 kV
